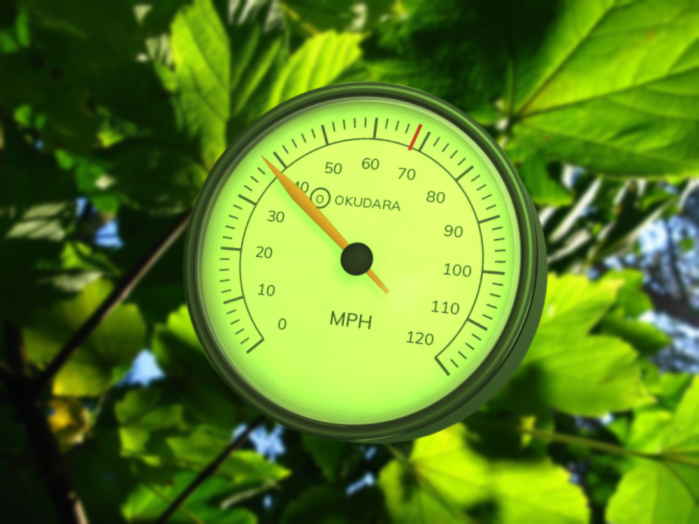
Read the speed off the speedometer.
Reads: 38 mph
